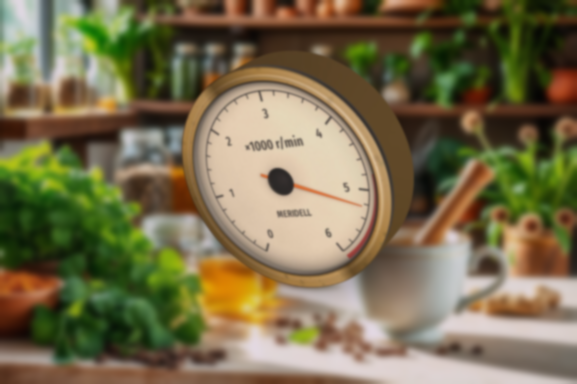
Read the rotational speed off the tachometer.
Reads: 5200 rpm
